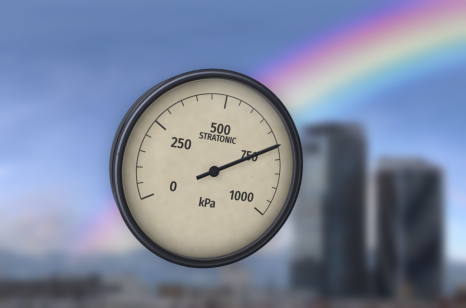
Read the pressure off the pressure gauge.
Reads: 750 kPa
